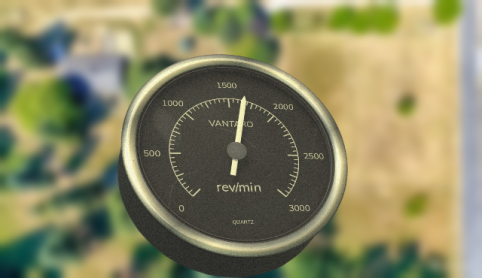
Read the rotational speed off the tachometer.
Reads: 1650 rpm
